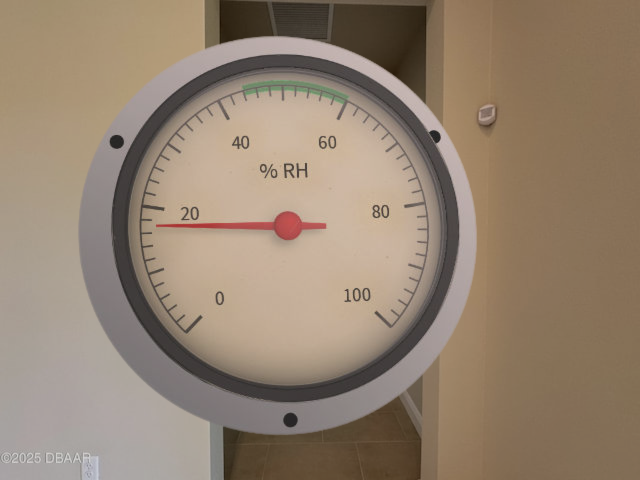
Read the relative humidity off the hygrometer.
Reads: 17 %
